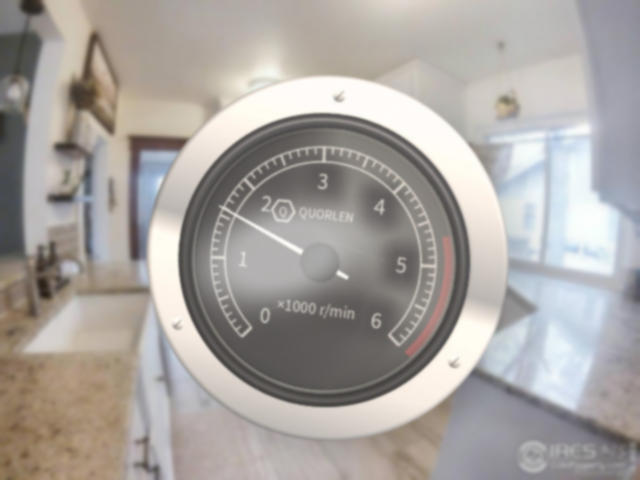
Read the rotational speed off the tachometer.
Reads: 1600 rpm
